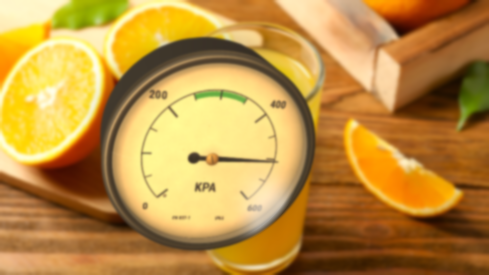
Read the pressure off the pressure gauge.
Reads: 500 kPa
